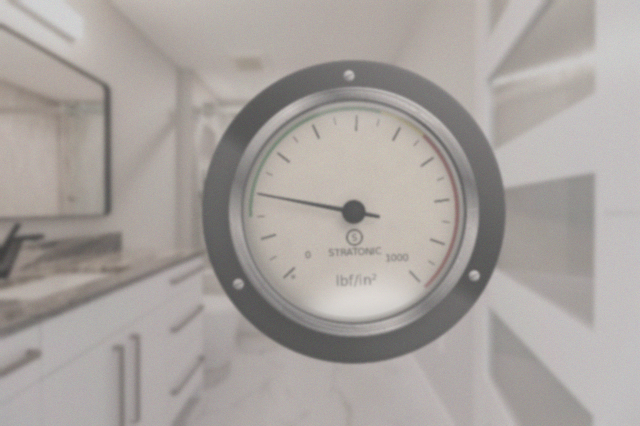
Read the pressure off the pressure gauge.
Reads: 200 psi
